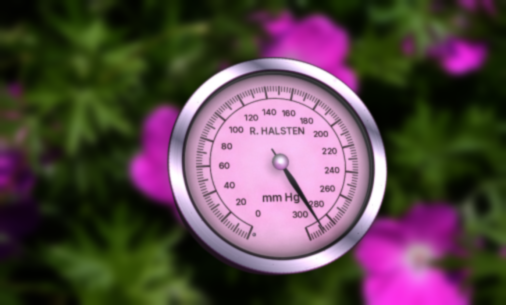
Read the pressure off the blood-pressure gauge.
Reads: 290 mmHg
